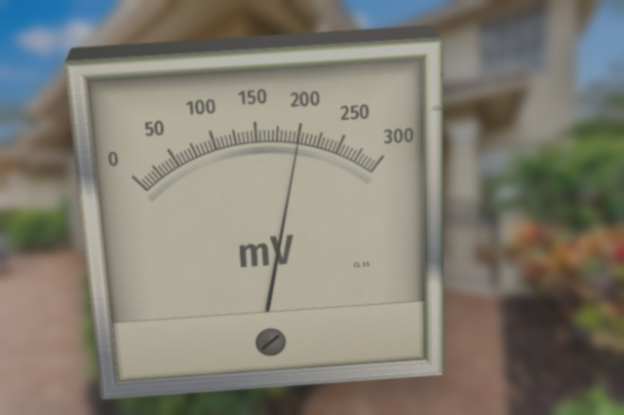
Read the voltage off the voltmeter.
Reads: 200 mV
